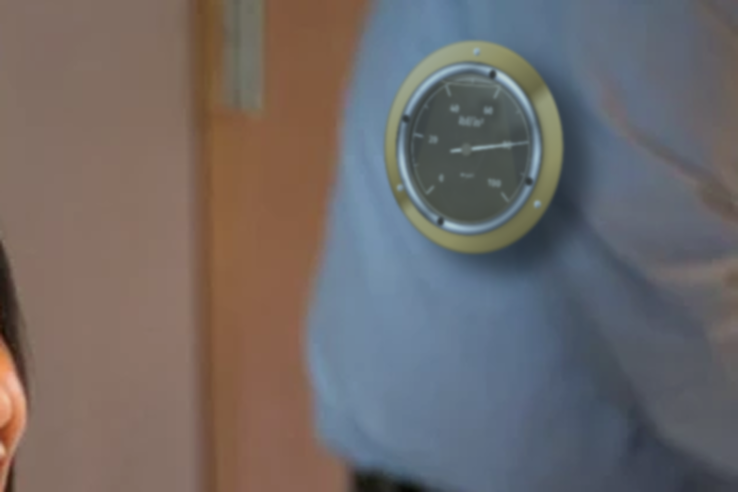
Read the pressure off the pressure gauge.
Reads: 80 psi
